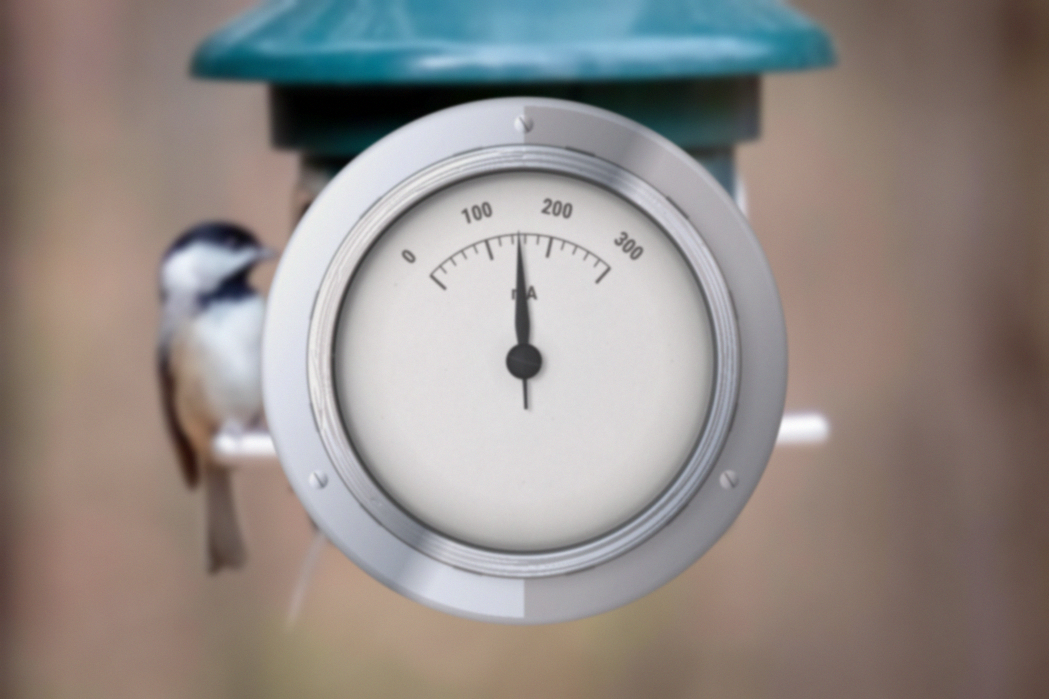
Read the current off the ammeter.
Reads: 150 mA
